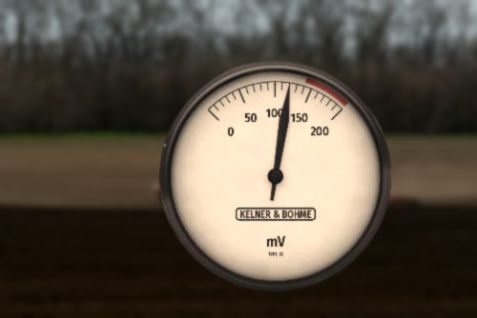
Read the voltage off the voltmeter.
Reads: 120 mV
